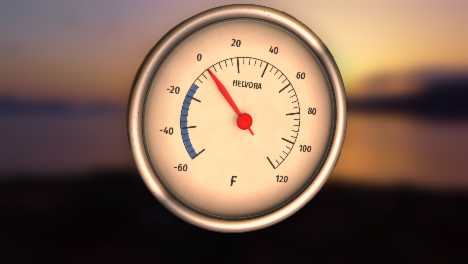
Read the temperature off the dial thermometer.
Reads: 0 °F
